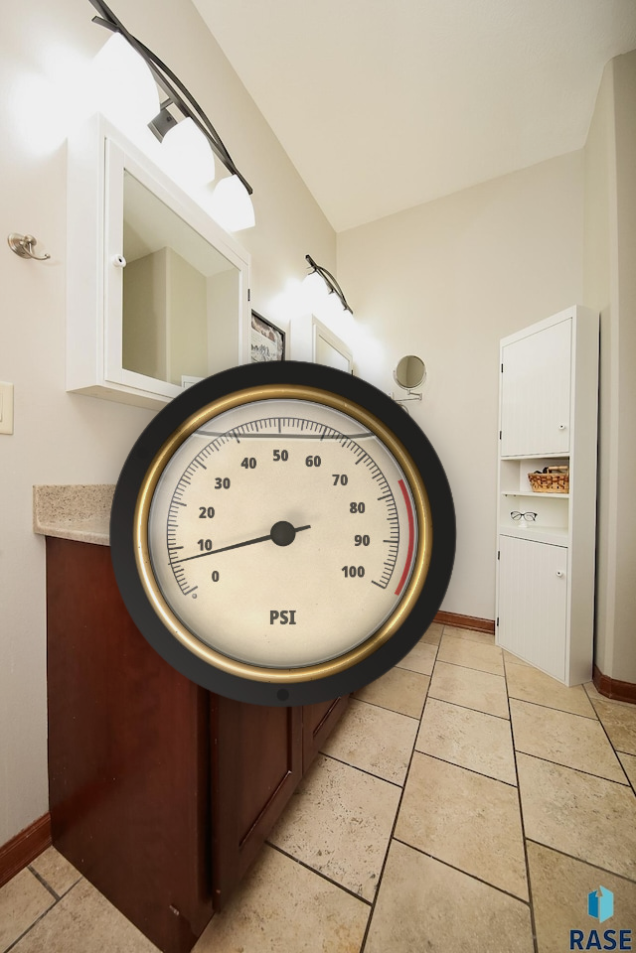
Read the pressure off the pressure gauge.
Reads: 7 psi
